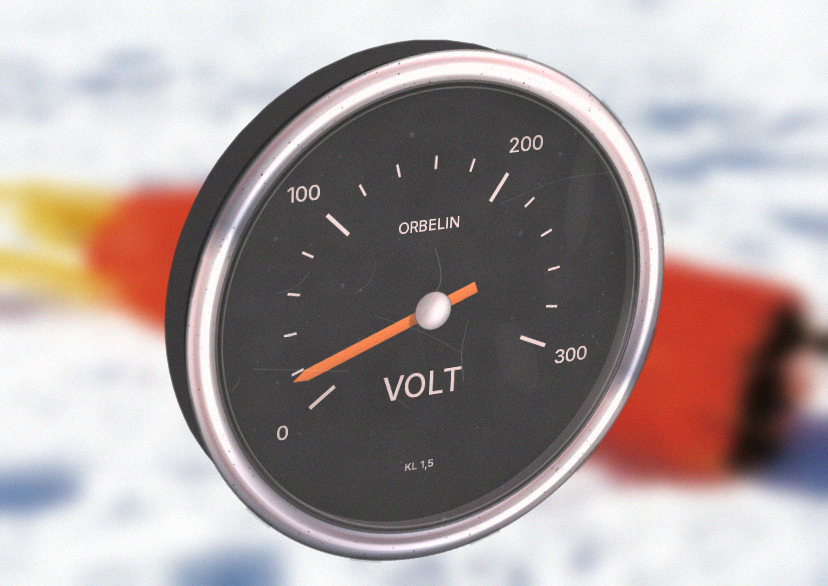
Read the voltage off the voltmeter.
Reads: 20 V
